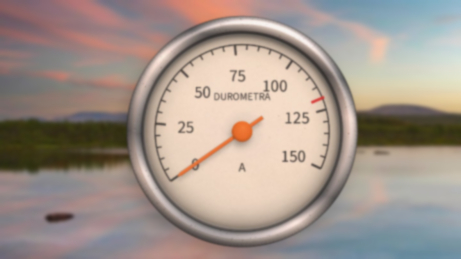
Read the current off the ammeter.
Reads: 0 A
